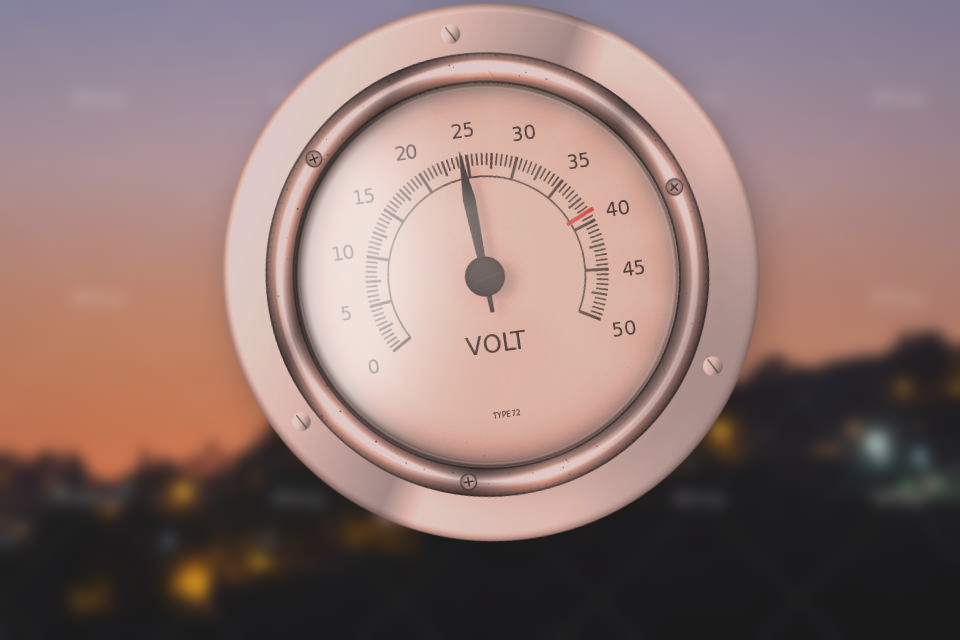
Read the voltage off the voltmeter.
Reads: 24.5 V
